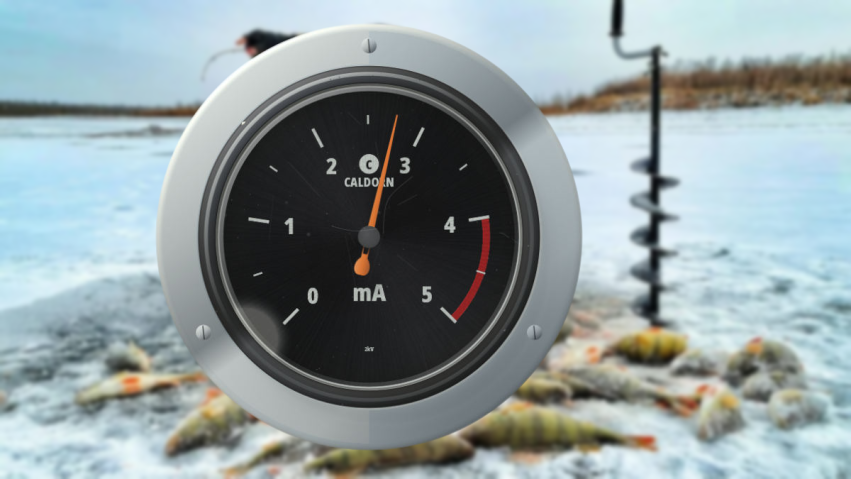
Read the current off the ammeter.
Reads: 2.75 mA
